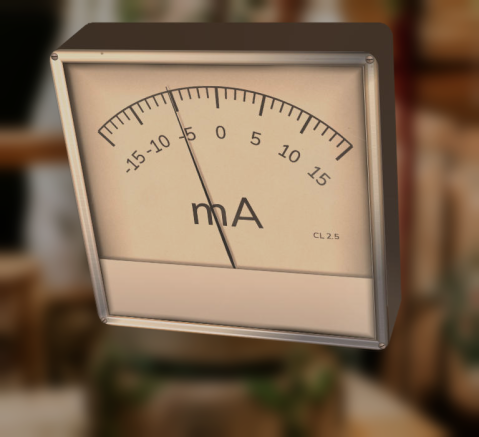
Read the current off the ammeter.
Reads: -5 mA
